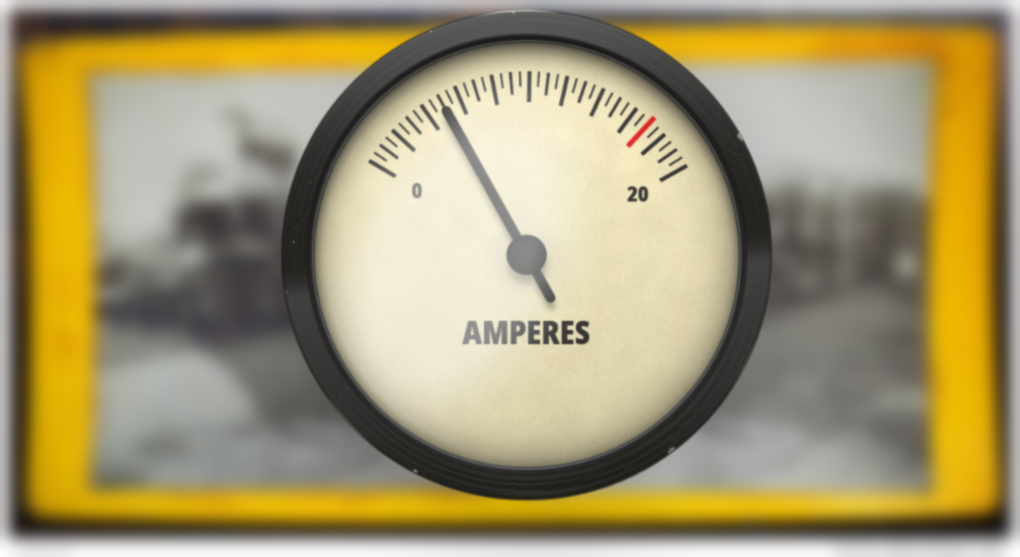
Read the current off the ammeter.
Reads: 5 A
